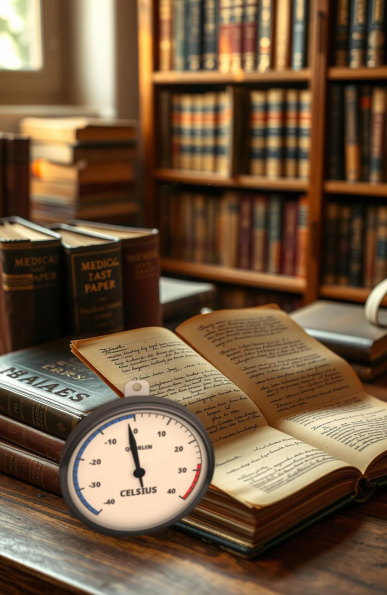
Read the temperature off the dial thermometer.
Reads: -2 °C
